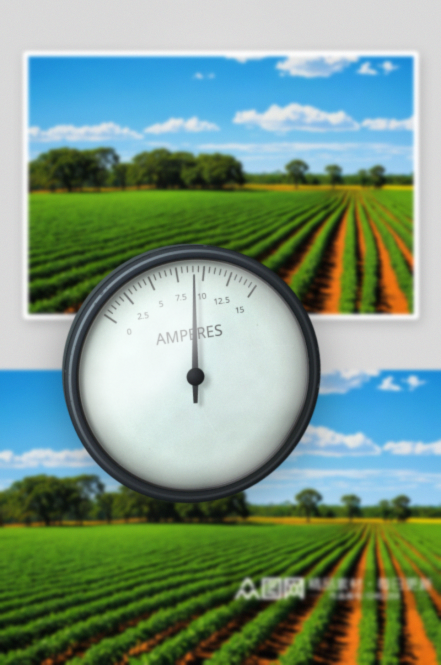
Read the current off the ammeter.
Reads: 9 A
